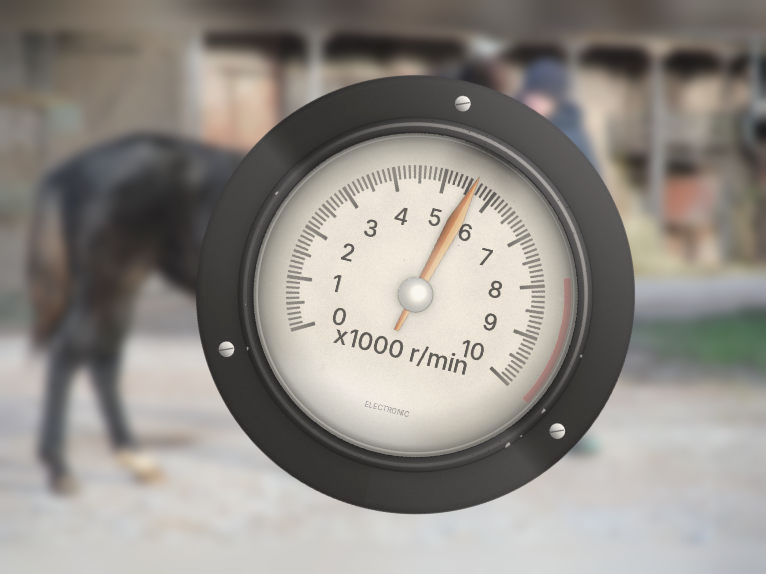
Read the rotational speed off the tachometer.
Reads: 5600 rpm
